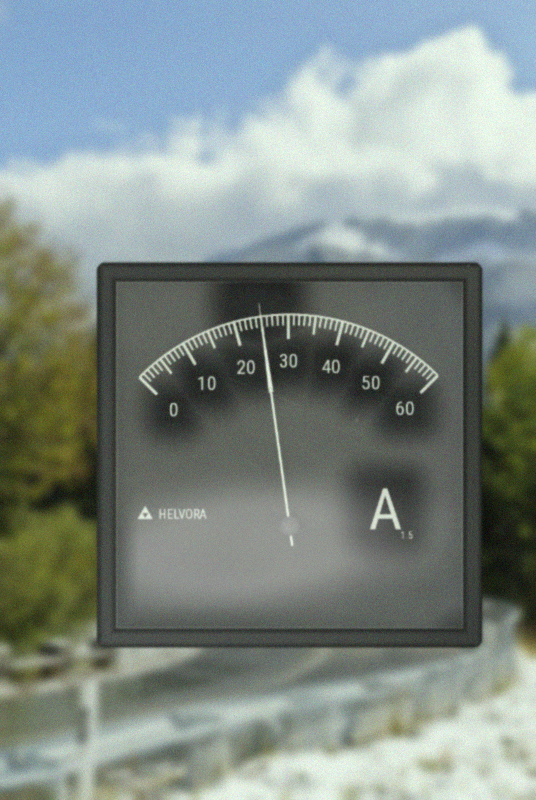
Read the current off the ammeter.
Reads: 25 A
